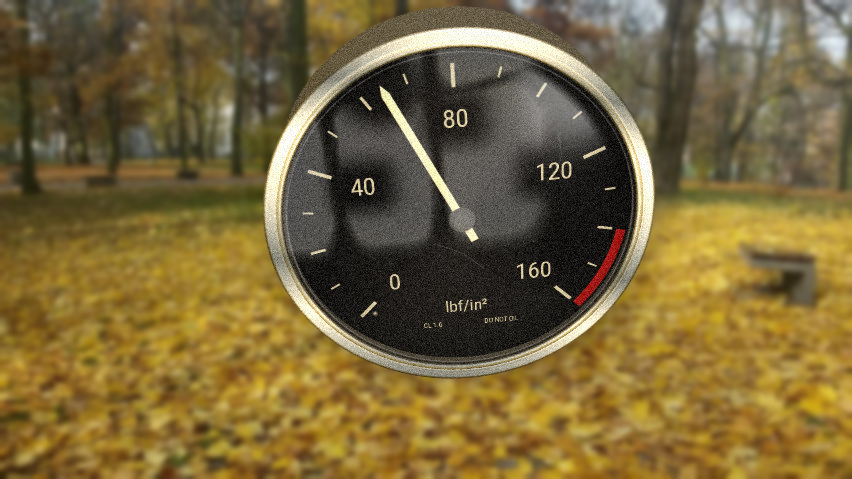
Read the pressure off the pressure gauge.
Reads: 65 psi
